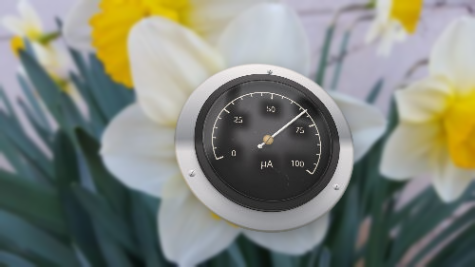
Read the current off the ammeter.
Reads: 67.5 µA
